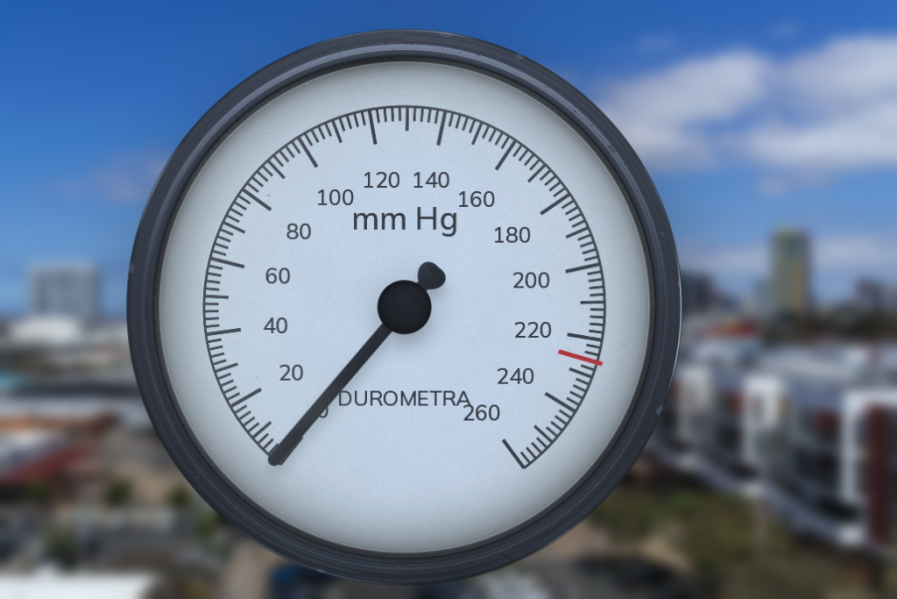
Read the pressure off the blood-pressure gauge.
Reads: 2 mmHg
